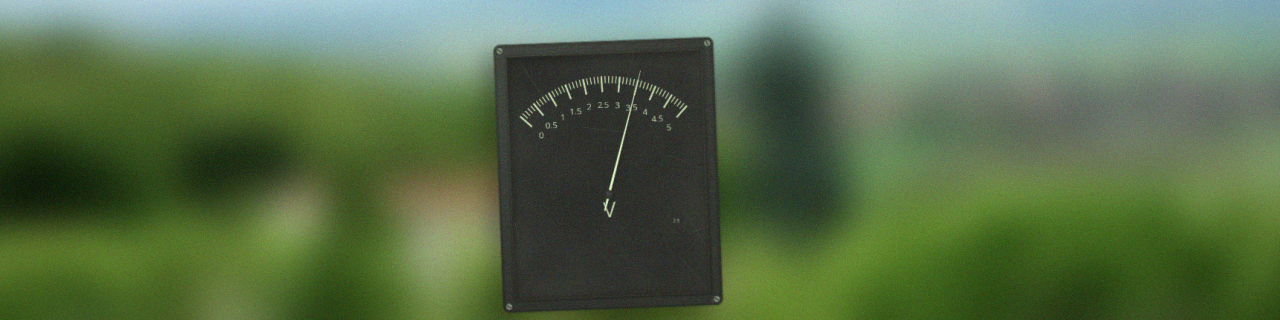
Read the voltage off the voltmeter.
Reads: 3.5 V
